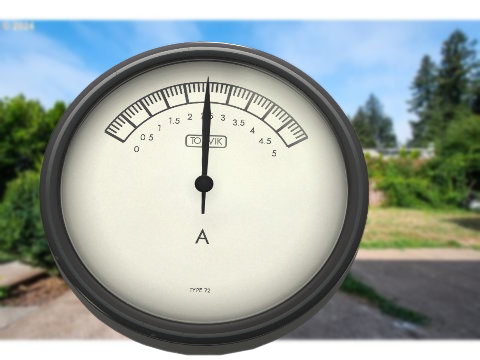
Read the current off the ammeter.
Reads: 2.5 A
